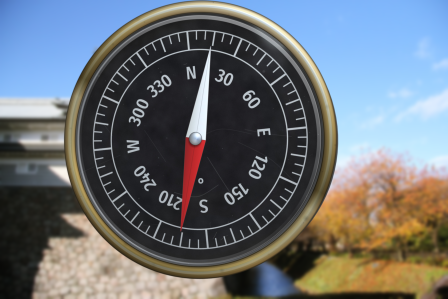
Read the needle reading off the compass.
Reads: 195 °
